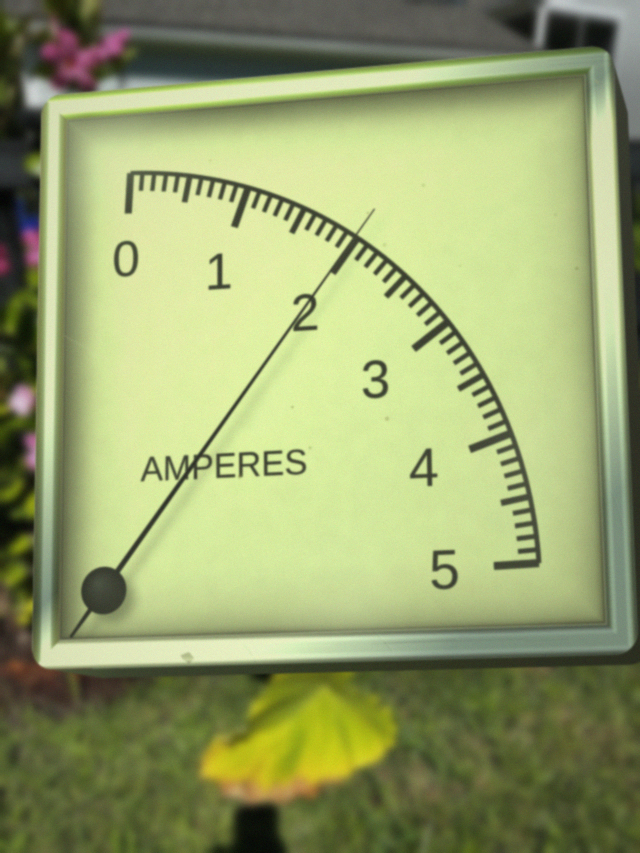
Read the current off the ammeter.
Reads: 2 A
